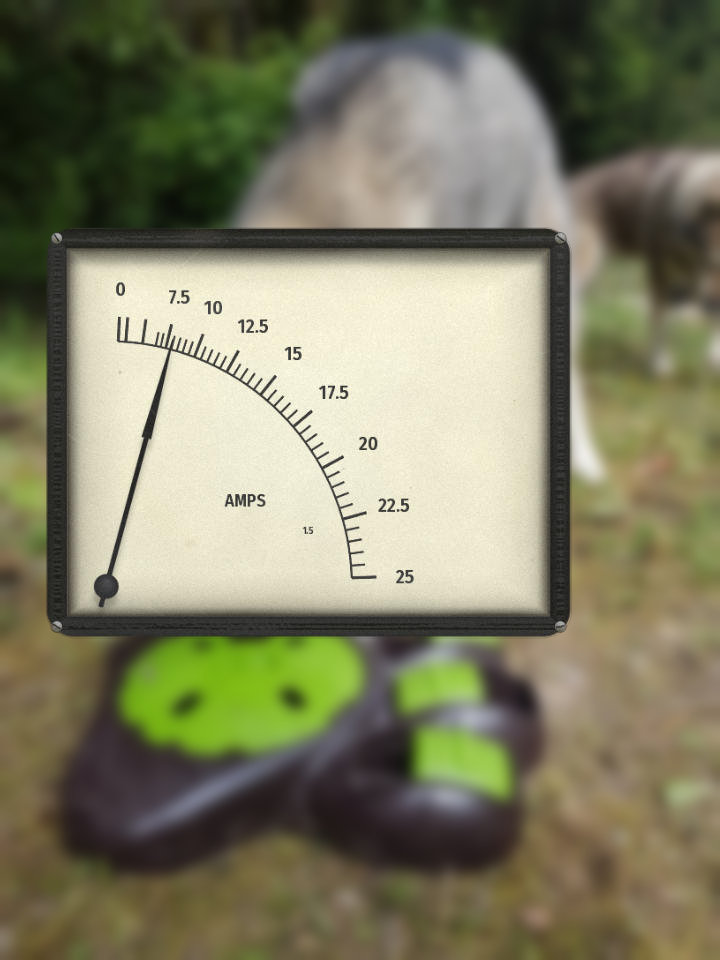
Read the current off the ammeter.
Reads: 8 A
